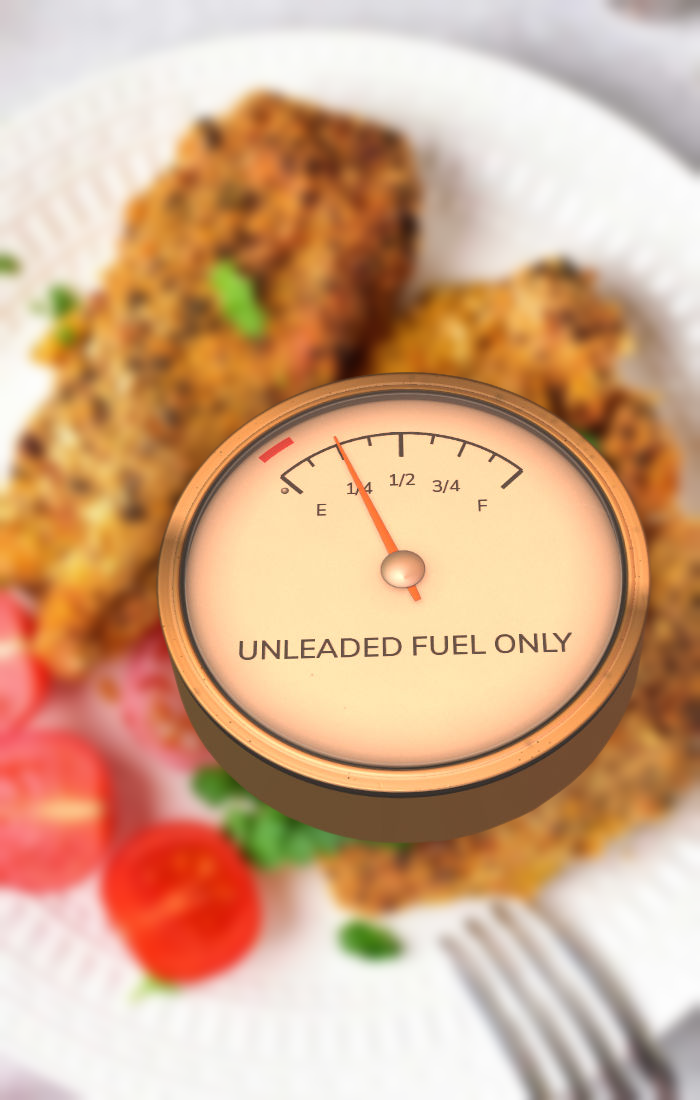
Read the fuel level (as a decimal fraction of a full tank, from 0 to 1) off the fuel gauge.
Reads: 0.25
